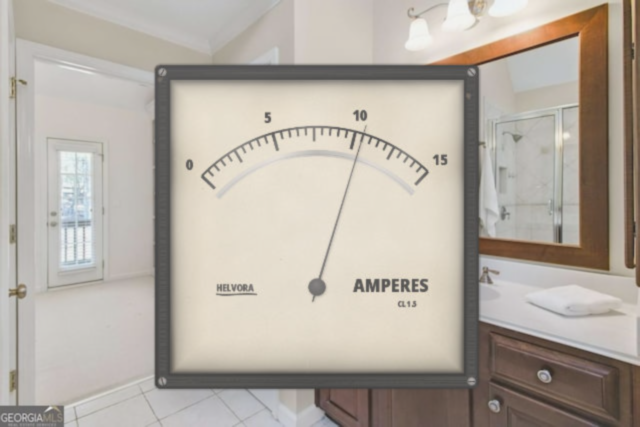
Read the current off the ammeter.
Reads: 10.5 A
